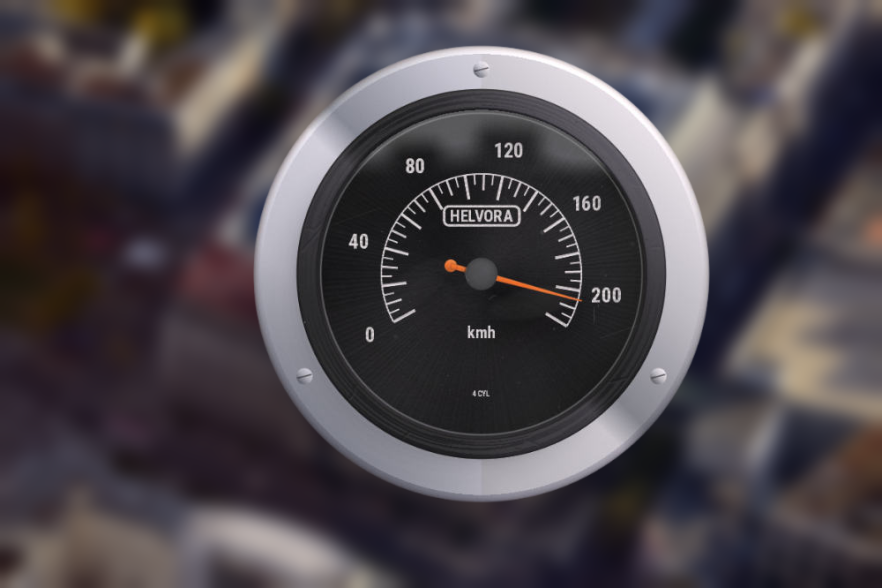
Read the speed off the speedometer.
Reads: 205 km/h
